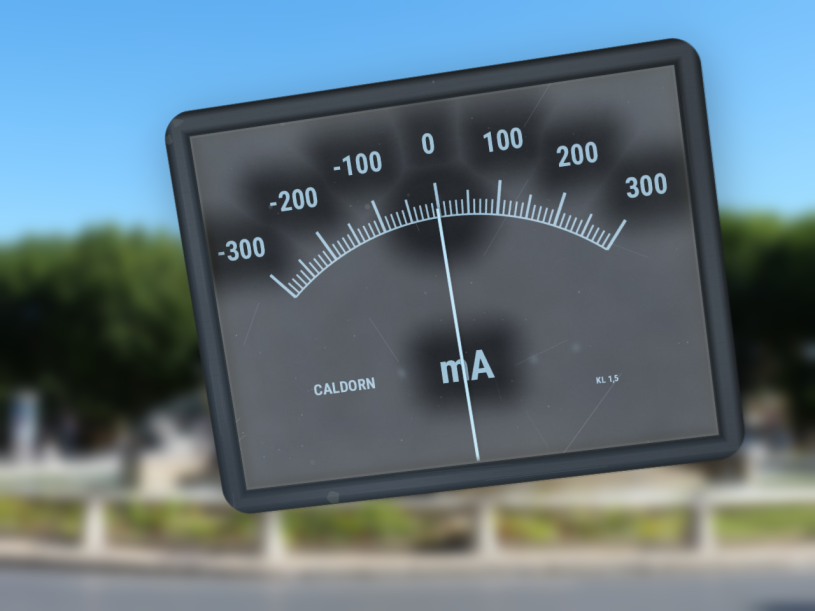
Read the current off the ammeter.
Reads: 0 mA
